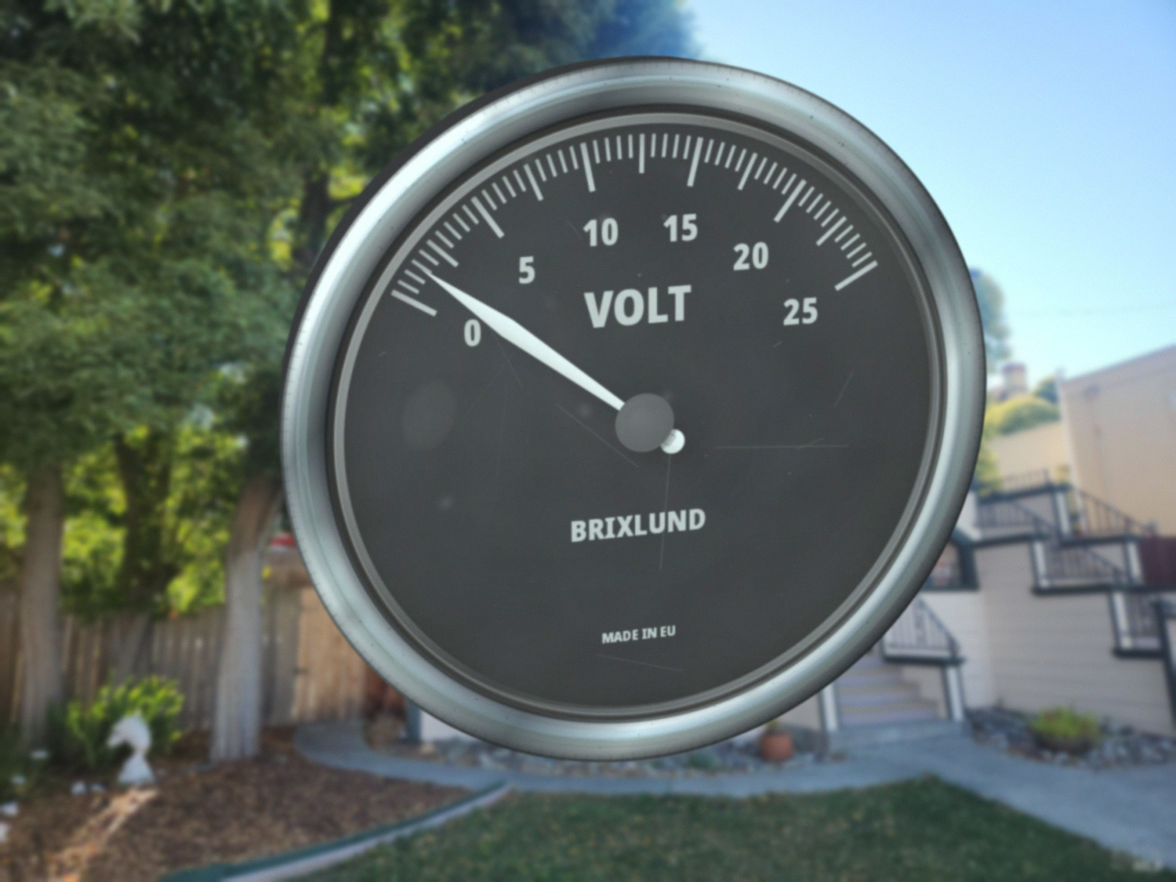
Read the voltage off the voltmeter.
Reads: 1.5 V
